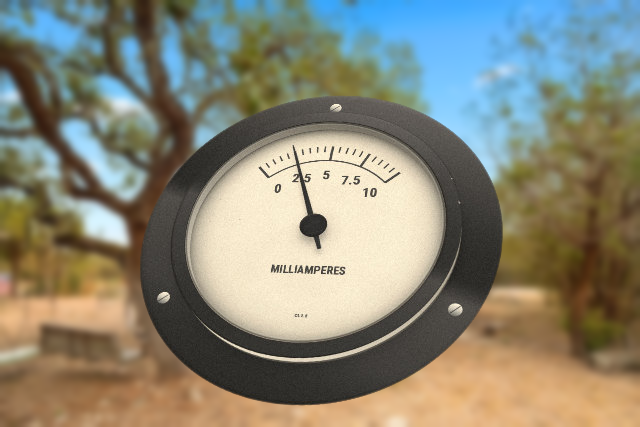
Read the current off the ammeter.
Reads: 2.5 mA
